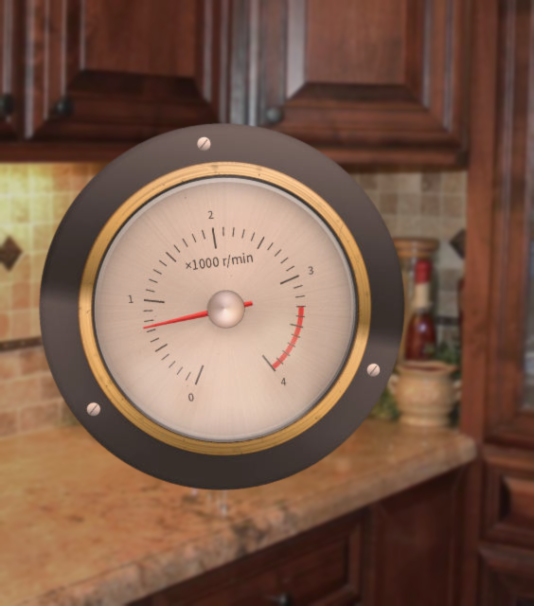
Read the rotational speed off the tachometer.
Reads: 750 rpm
